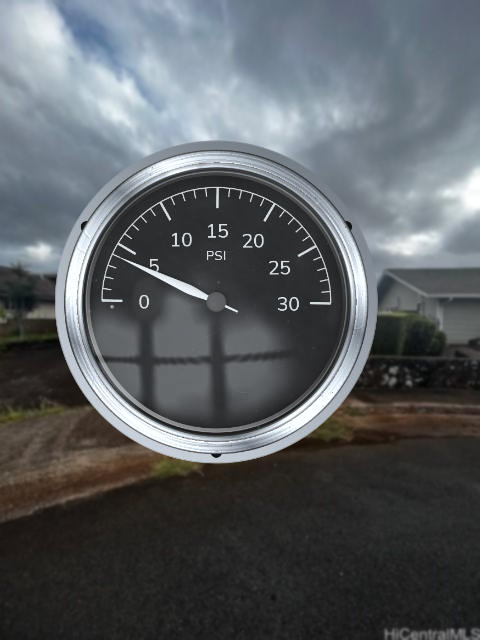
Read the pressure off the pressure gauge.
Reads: 4 psi
